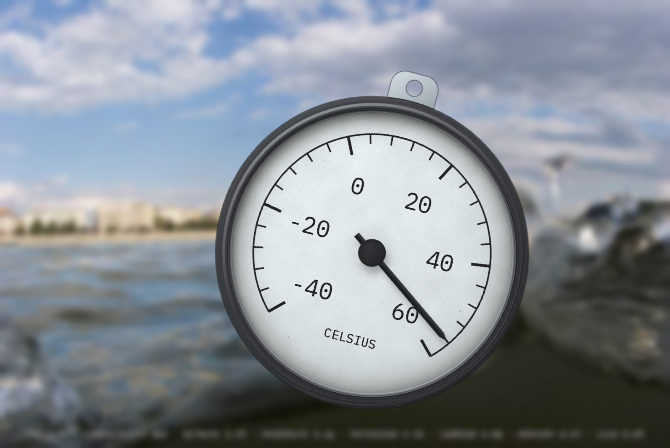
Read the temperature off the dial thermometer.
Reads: 56 °C
